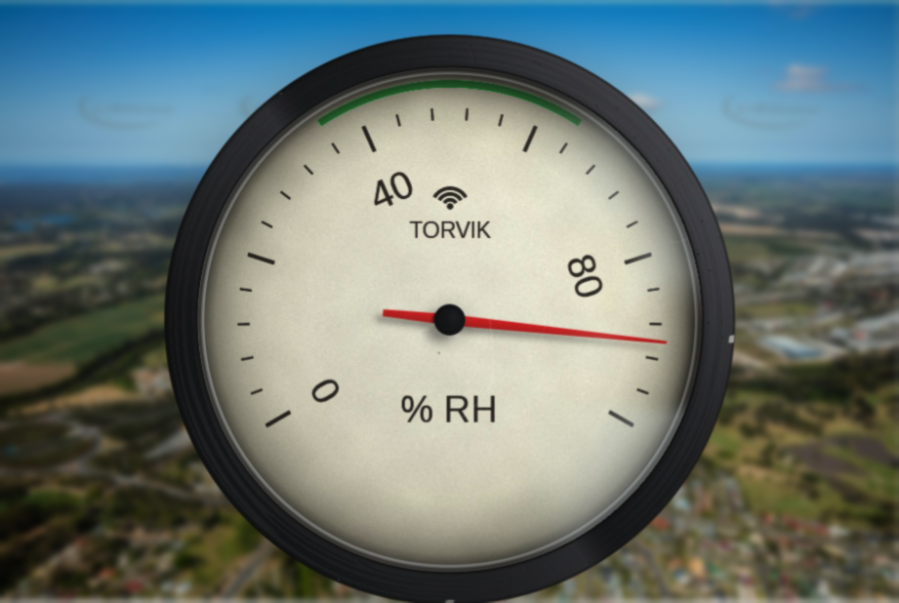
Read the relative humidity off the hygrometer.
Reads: 90 %
